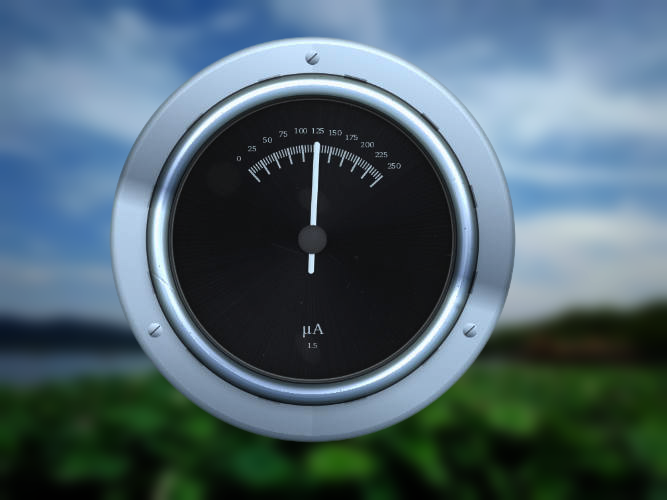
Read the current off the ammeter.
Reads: 125 µA
